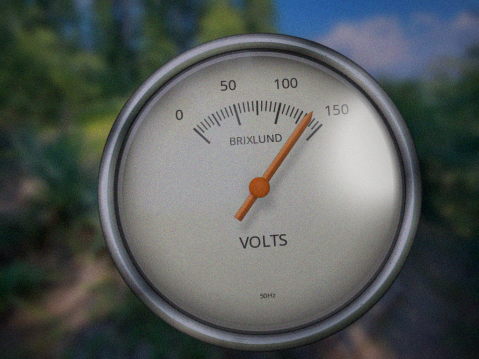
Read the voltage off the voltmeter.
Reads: 135 V
